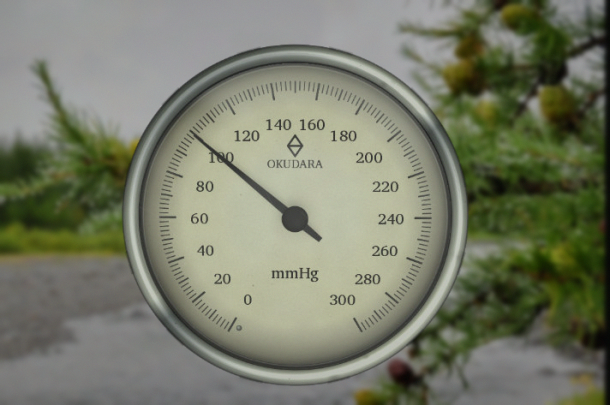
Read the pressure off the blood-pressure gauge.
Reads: 100 mmHg
